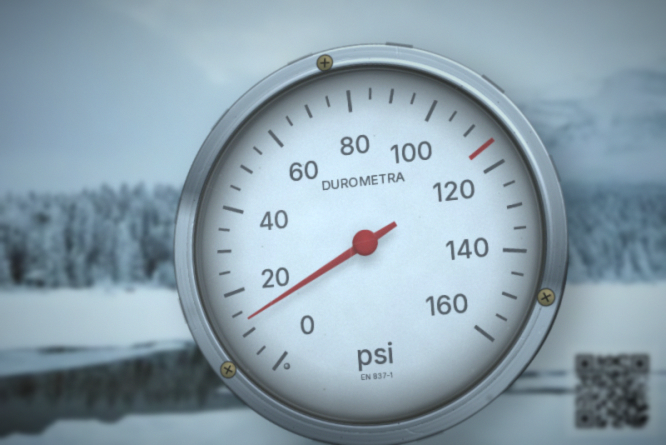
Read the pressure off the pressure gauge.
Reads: 12.5 psi
